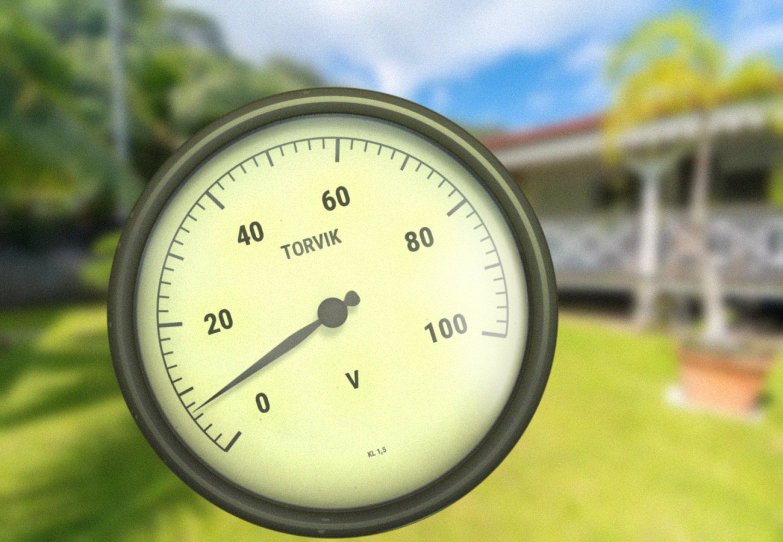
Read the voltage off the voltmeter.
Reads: 7 V
